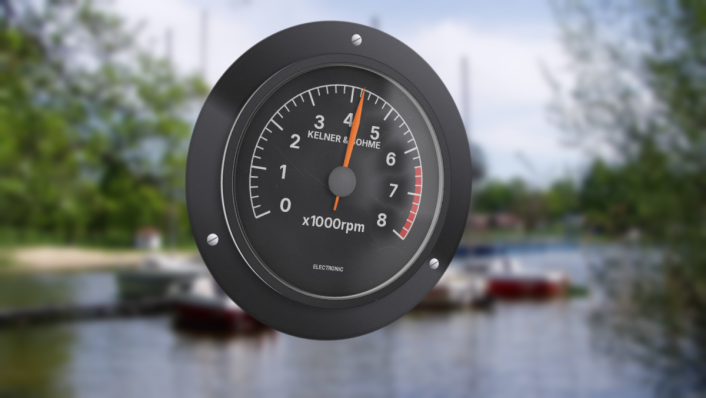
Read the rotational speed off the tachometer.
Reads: 4200 rpm
